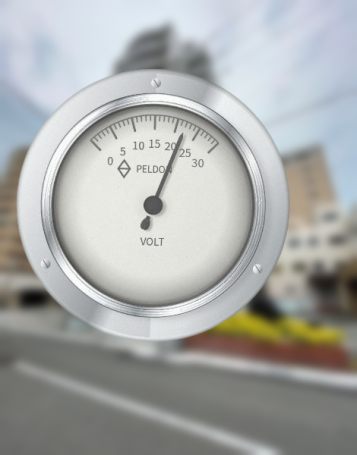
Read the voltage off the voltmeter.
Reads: 22 V
